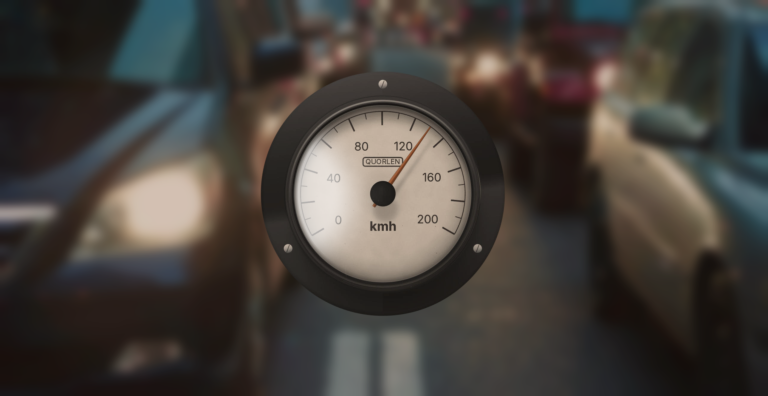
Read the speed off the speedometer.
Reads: 130 km/h
